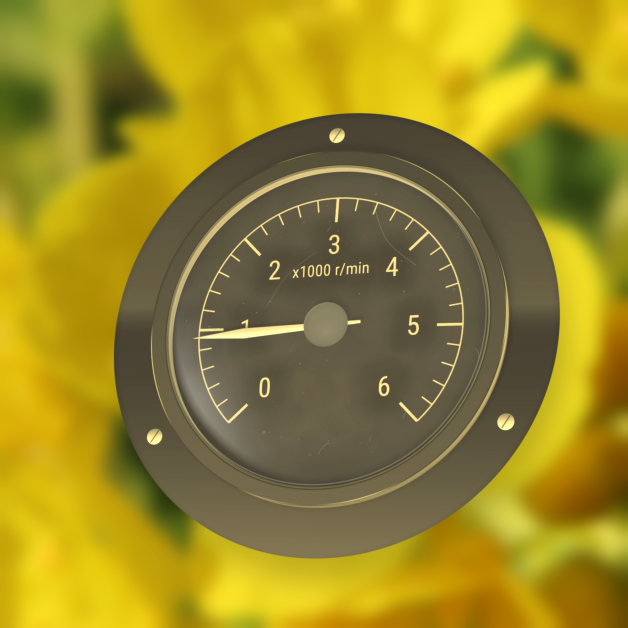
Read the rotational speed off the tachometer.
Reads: 900 rpm
